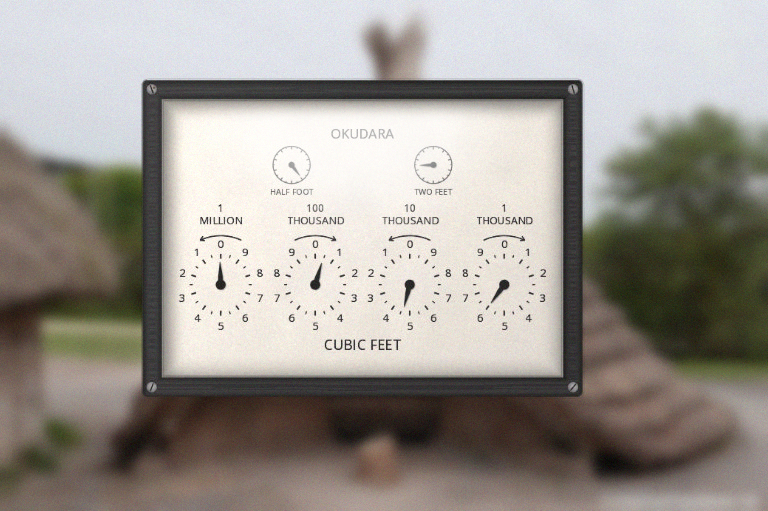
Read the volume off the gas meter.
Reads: 4600 ft³
